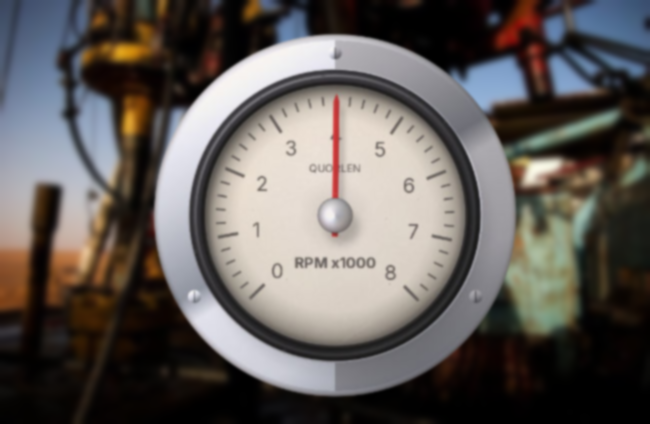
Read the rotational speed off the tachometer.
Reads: 4000 rpm
